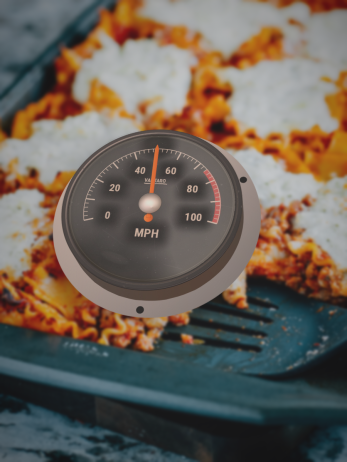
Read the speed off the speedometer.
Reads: 50 mph
